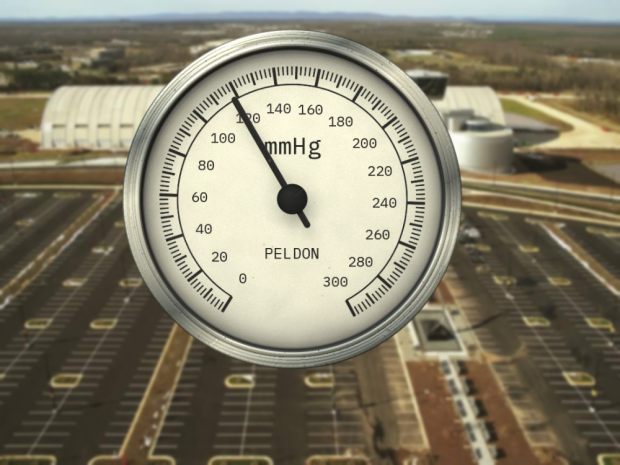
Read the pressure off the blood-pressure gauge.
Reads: 118 mmHg
